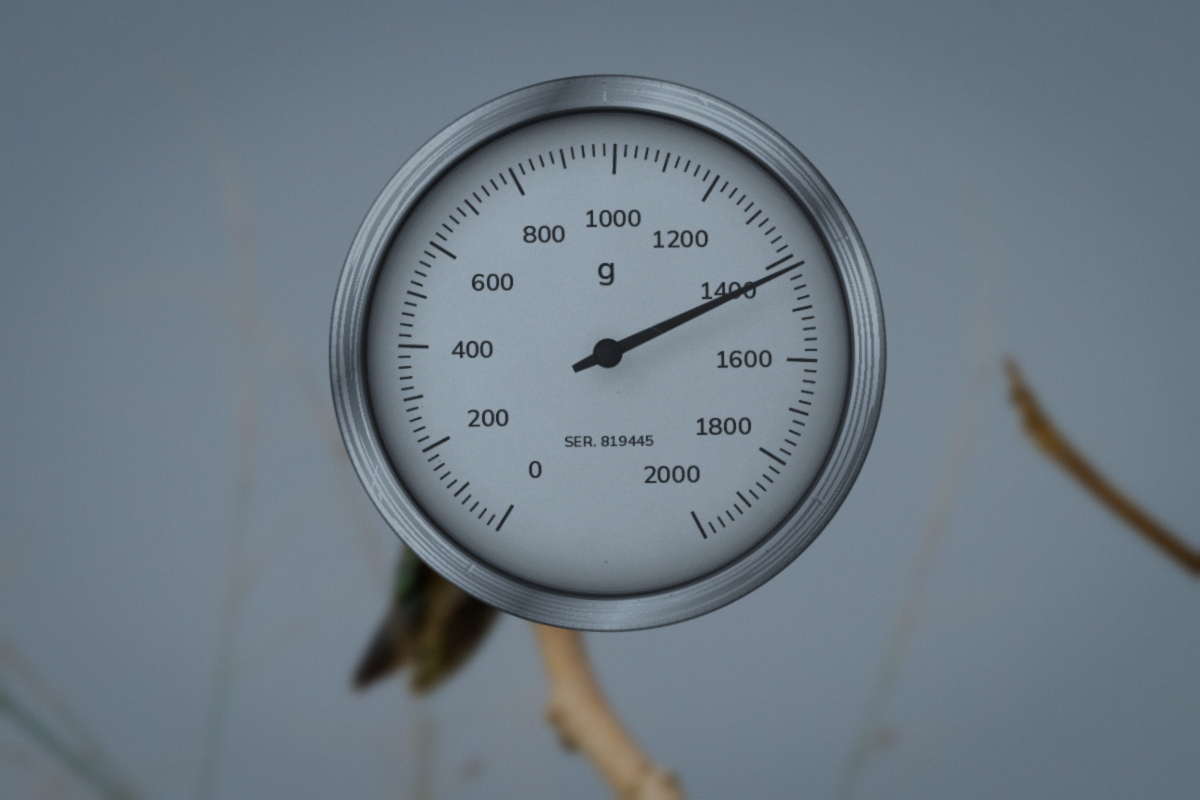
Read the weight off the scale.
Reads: 1420 g
